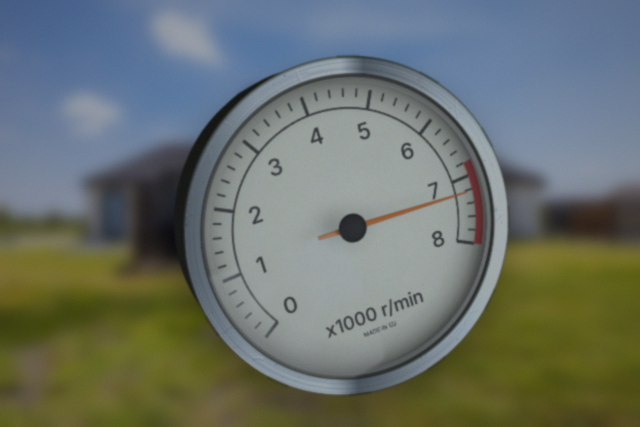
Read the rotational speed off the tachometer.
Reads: 7200 rpm
